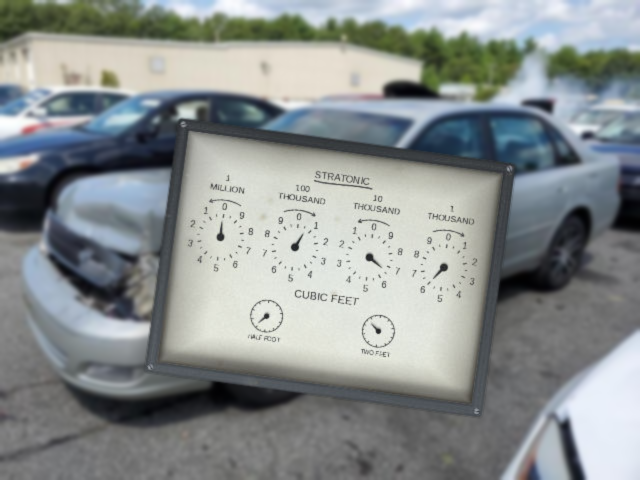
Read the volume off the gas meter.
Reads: 6600 ft³
